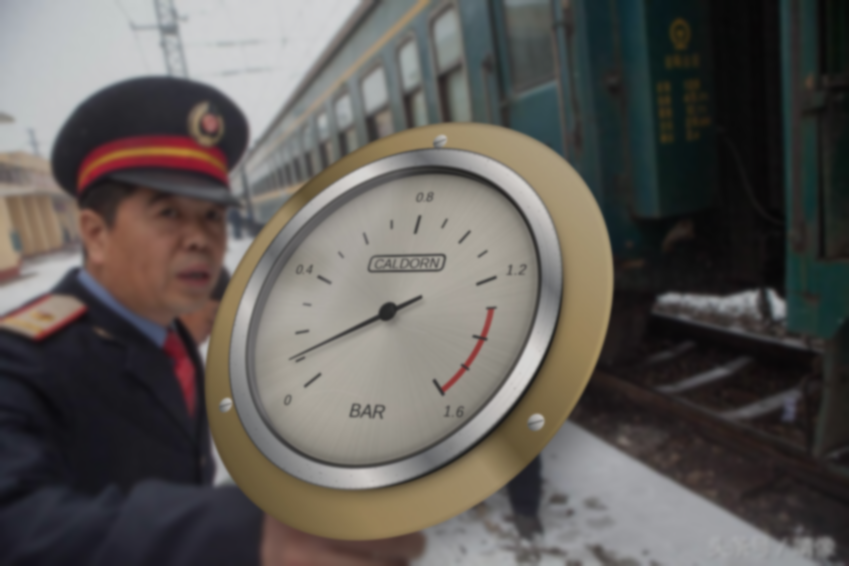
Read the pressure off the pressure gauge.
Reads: 0.1 bar
